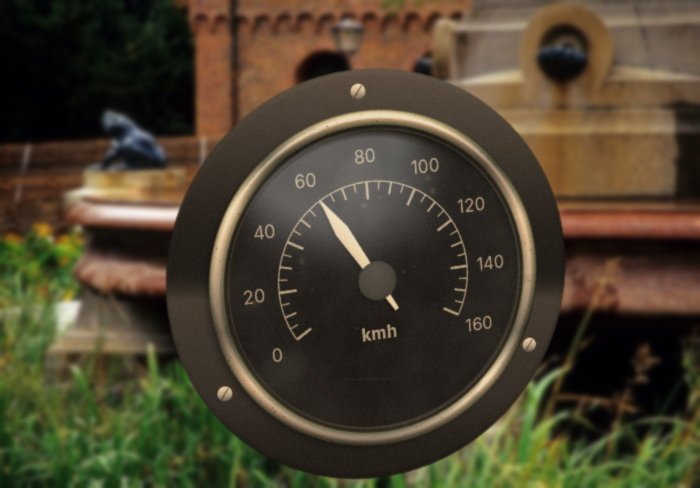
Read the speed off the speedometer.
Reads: 60 km/h
